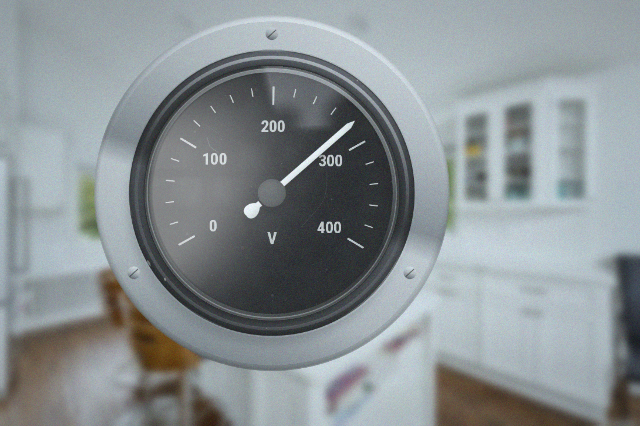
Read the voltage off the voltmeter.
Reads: 280 V
